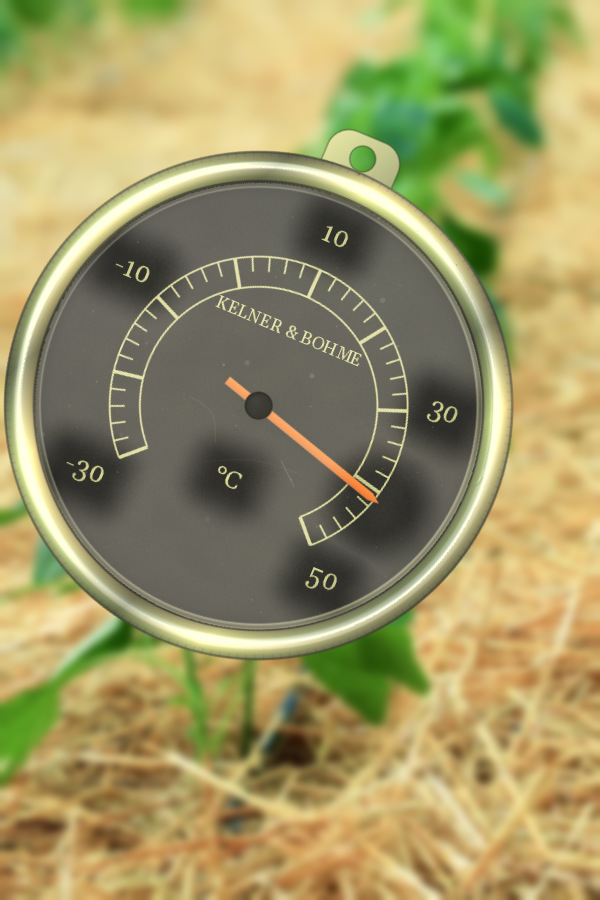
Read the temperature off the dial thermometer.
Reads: 41 °C
